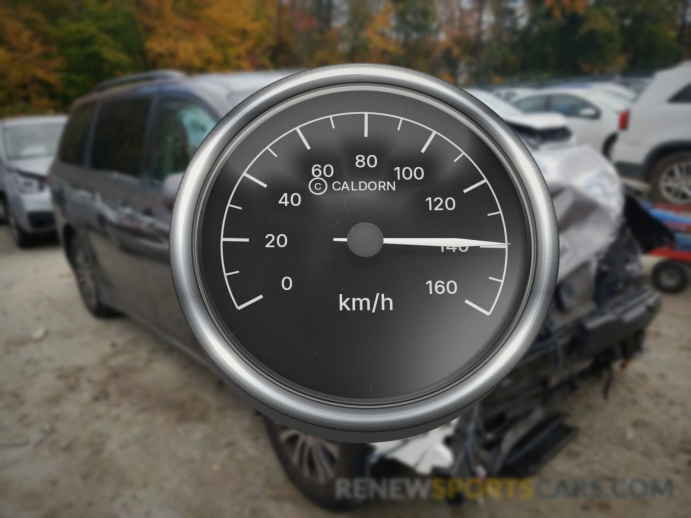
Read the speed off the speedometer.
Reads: 140 km/h
